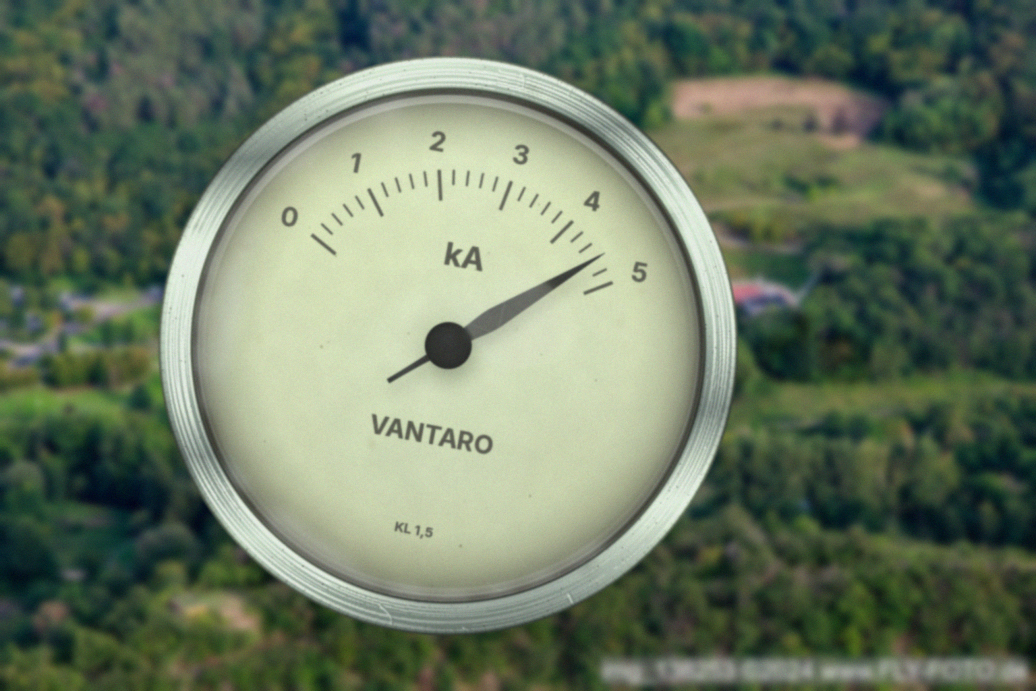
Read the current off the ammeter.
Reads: 4.6 kA
